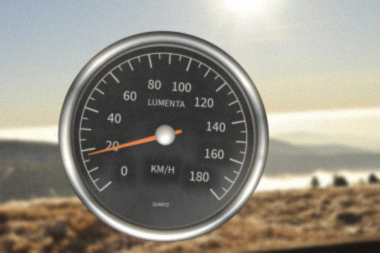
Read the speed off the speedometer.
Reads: 17.5 km/h
